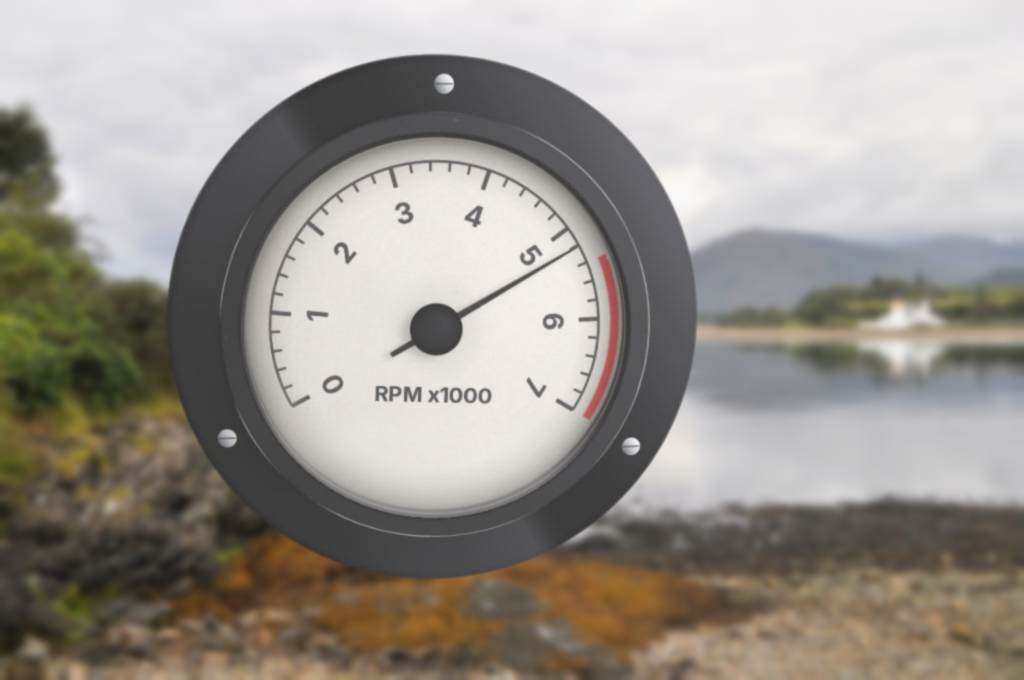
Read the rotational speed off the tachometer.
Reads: 5200 rpm
